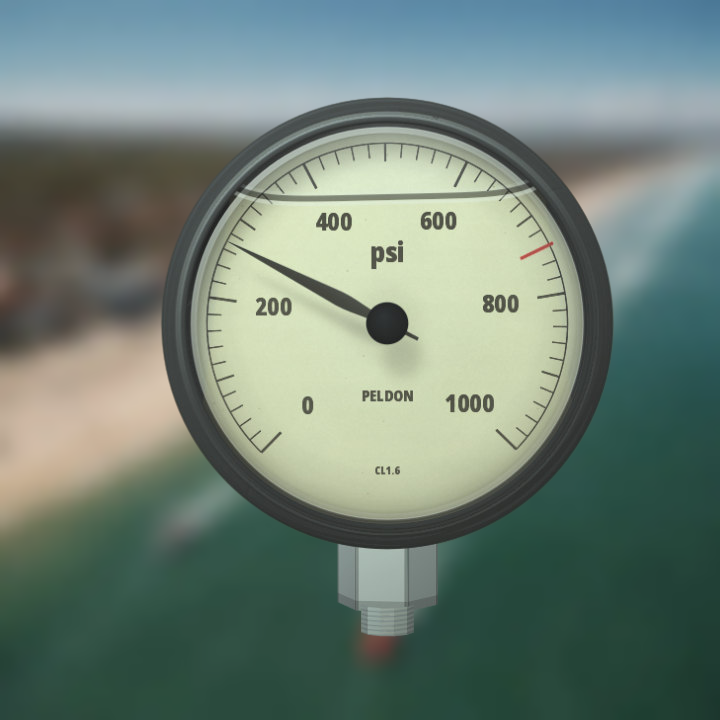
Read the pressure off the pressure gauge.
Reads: 270 psi
